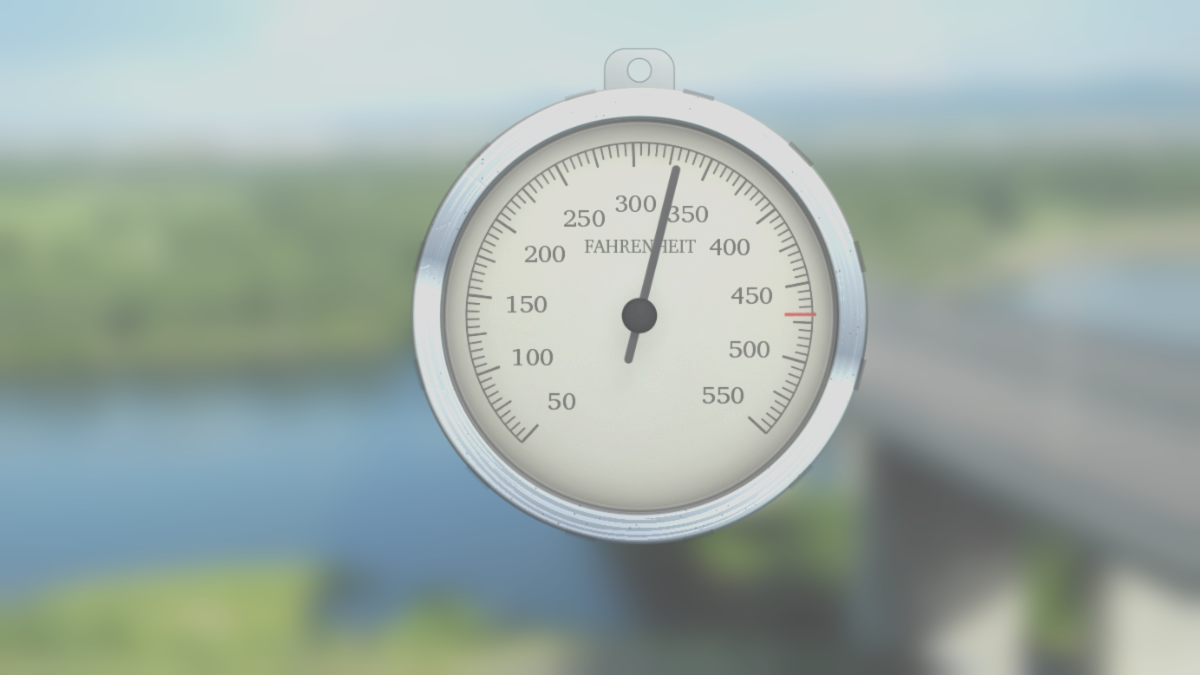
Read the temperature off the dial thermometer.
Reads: 330 °F
